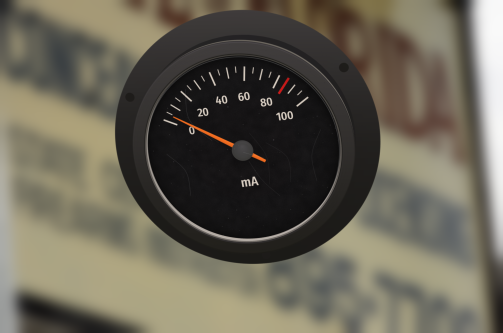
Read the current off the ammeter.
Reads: 5 mA
